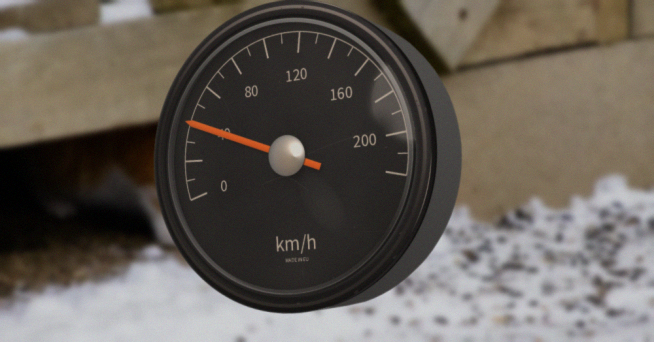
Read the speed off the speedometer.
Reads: 40 km/h
